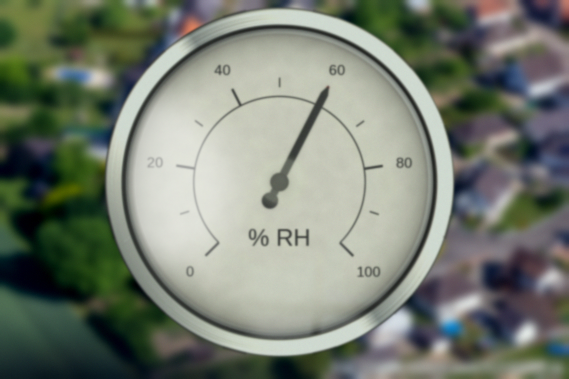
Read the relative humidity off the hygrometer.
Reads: 60 %
